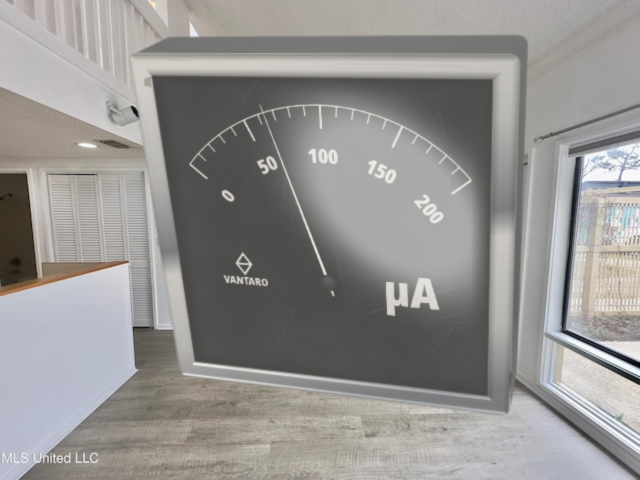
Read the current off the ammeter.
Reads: 65 µA
